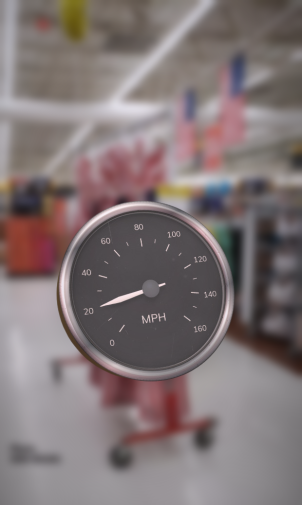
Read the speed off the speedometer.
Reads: 20 mph
